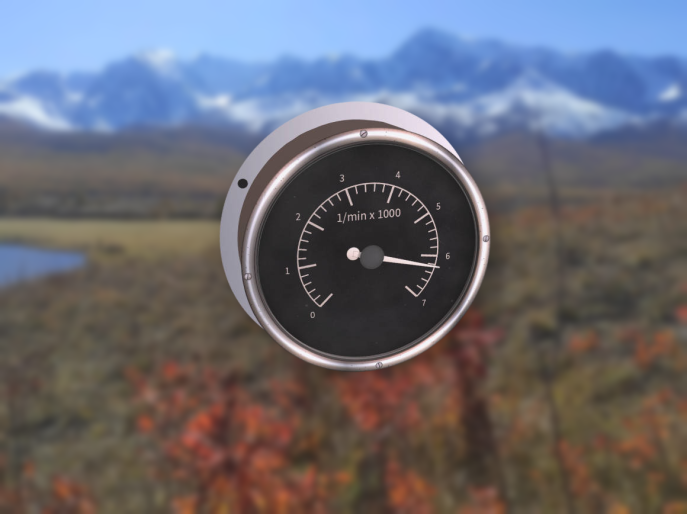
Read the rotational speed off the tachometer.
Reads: 6200 rpm
